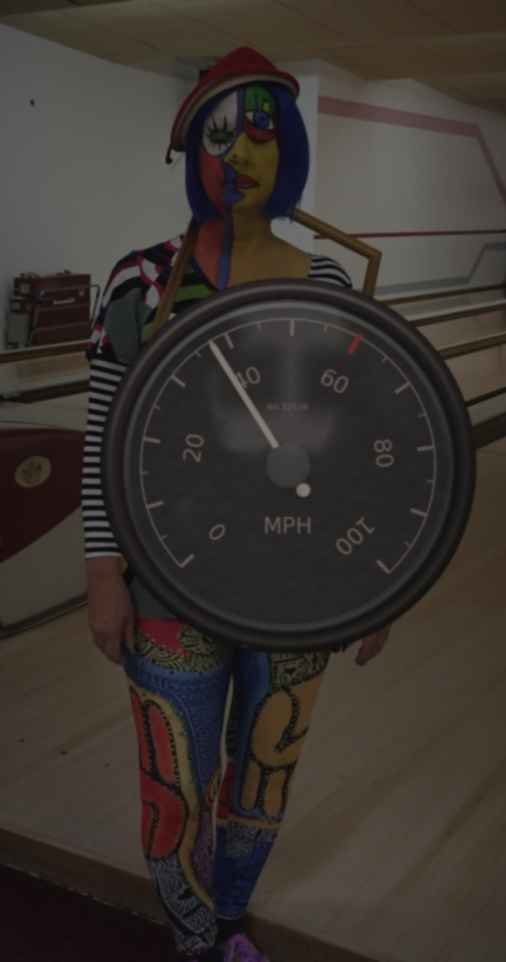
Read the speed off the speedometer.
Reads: 37.5 mph
